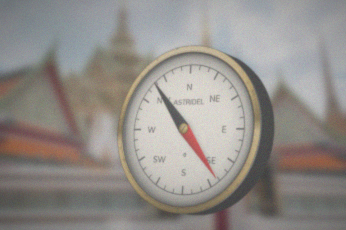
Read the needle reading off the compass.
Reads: 140 °
